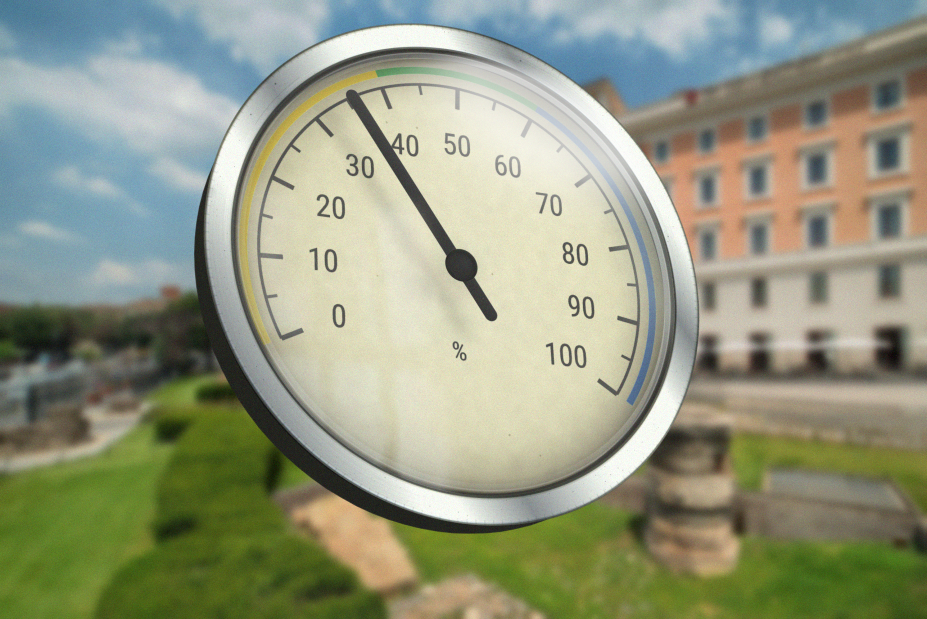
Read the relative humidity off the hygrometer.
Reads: 35 %
